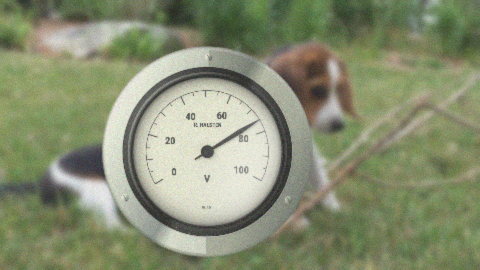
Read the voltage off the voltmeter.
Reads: 75 V
